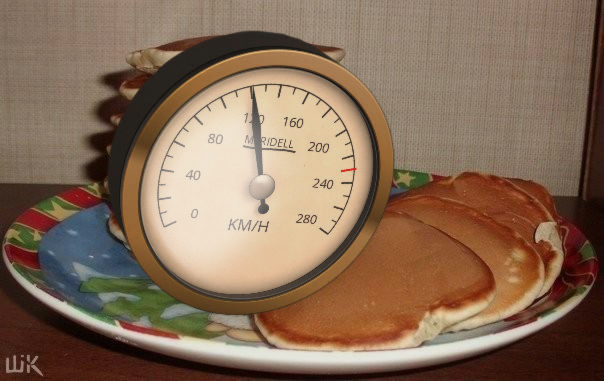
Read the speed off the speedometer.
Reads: 120 km/h
